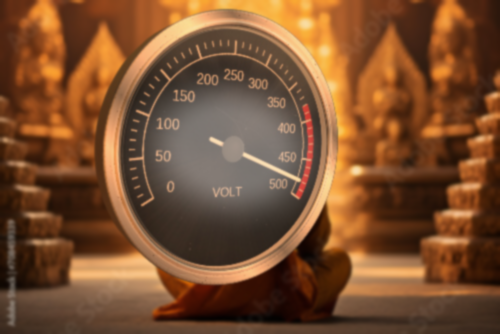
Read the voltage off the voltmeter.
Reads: 480 V
